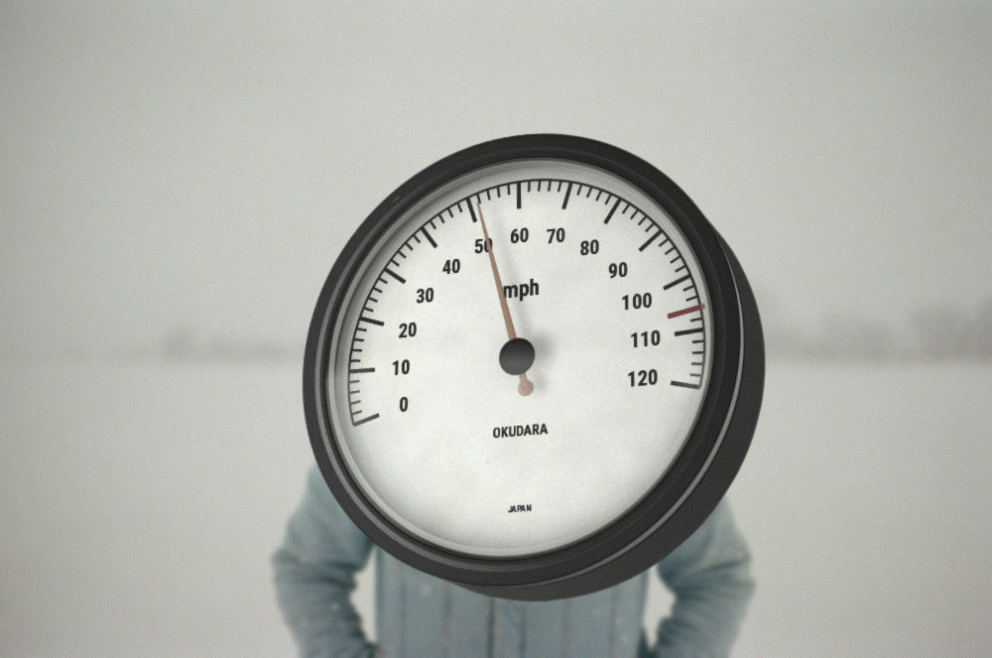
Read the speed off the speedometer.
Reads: 52 mph
